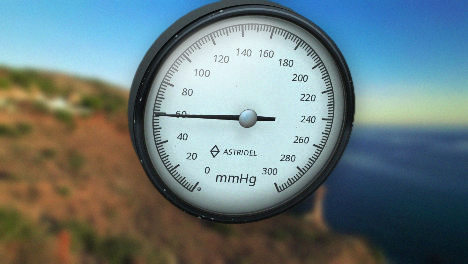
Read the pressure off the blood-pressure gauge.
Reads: 60 mmHg
